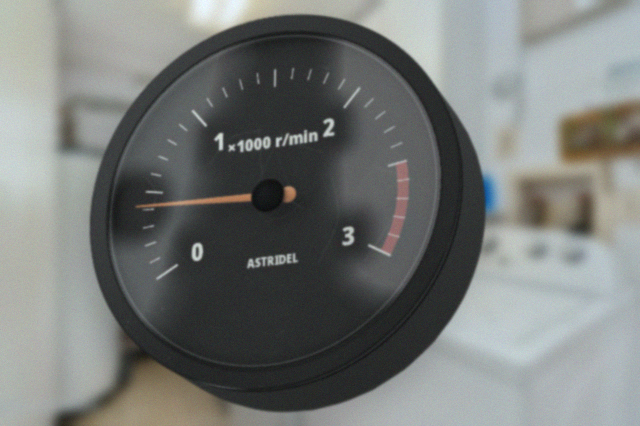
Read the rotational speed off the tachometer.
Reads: 400 rpm
